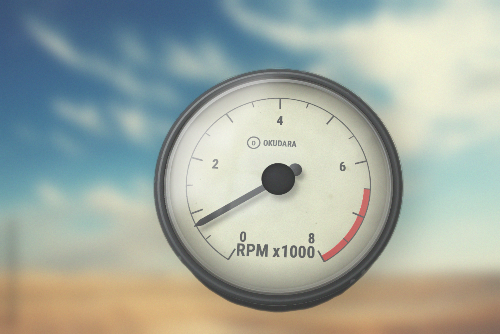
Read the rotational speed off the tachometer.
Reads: 750 rpm
